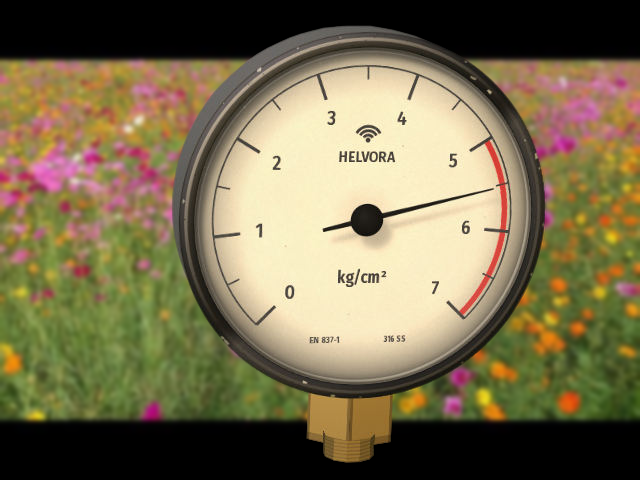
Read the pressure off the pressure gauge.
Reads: 5.5 kg/cm²
